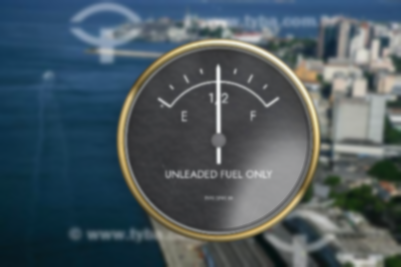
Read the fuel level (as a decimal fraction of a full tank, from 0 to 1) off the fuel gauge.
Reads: 0.5
